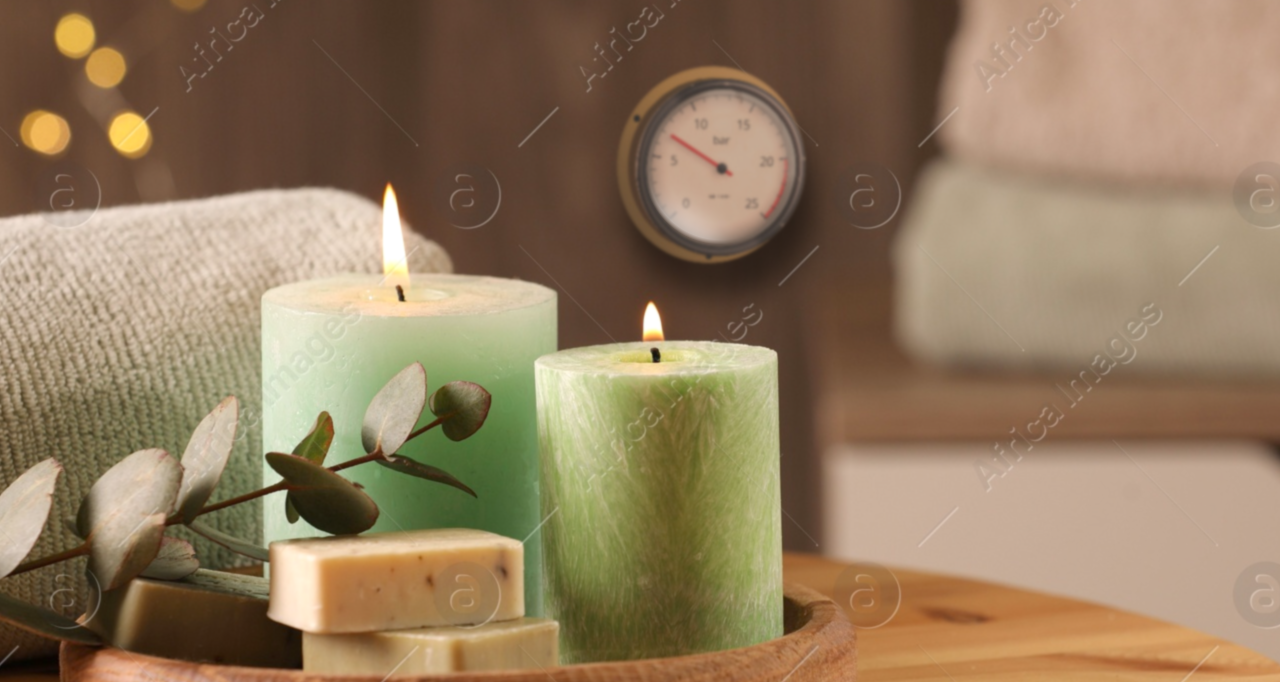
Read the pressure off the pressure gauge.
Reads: 7 bar
